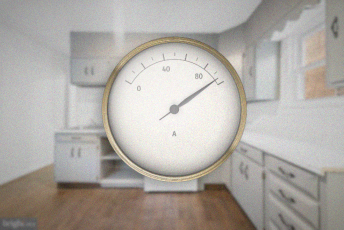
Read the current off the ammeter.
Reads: 95 A
